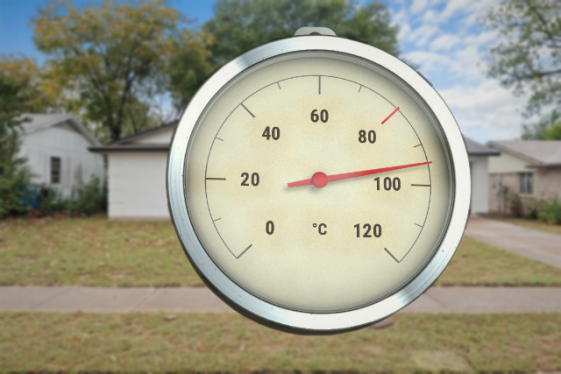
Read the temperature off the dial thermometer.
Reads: 95 °C
